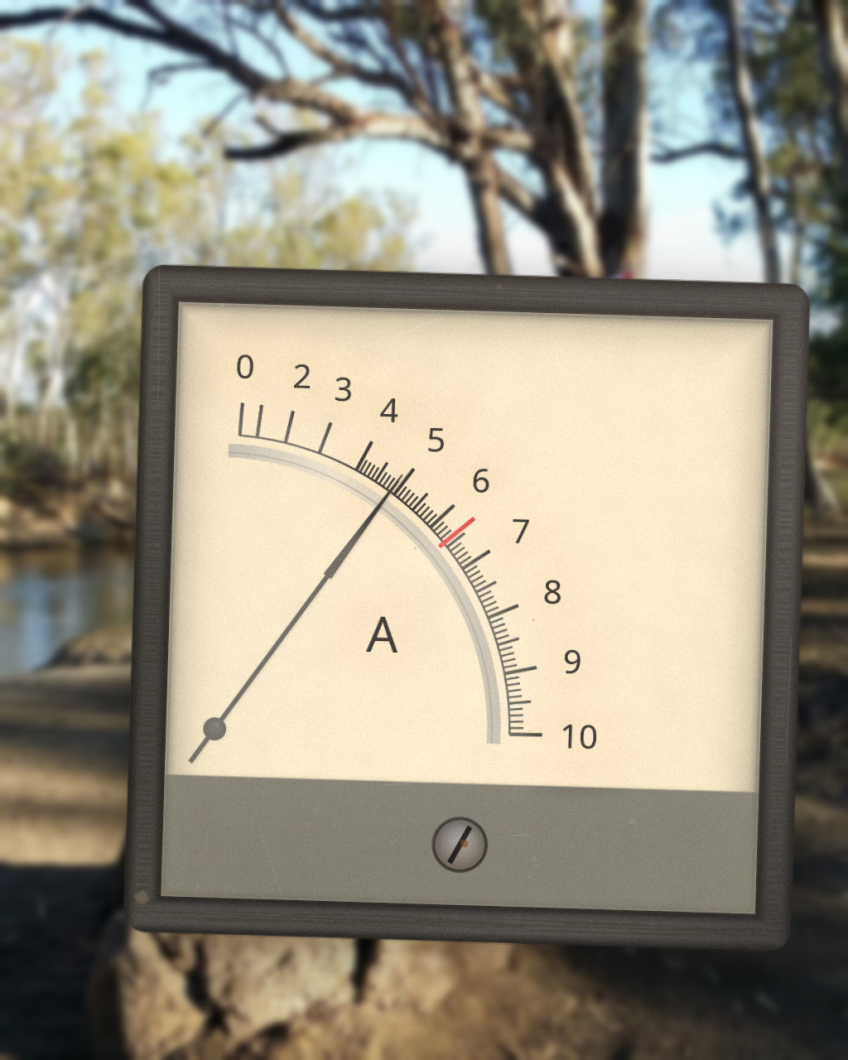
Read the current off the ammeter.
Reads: 4.9 A
